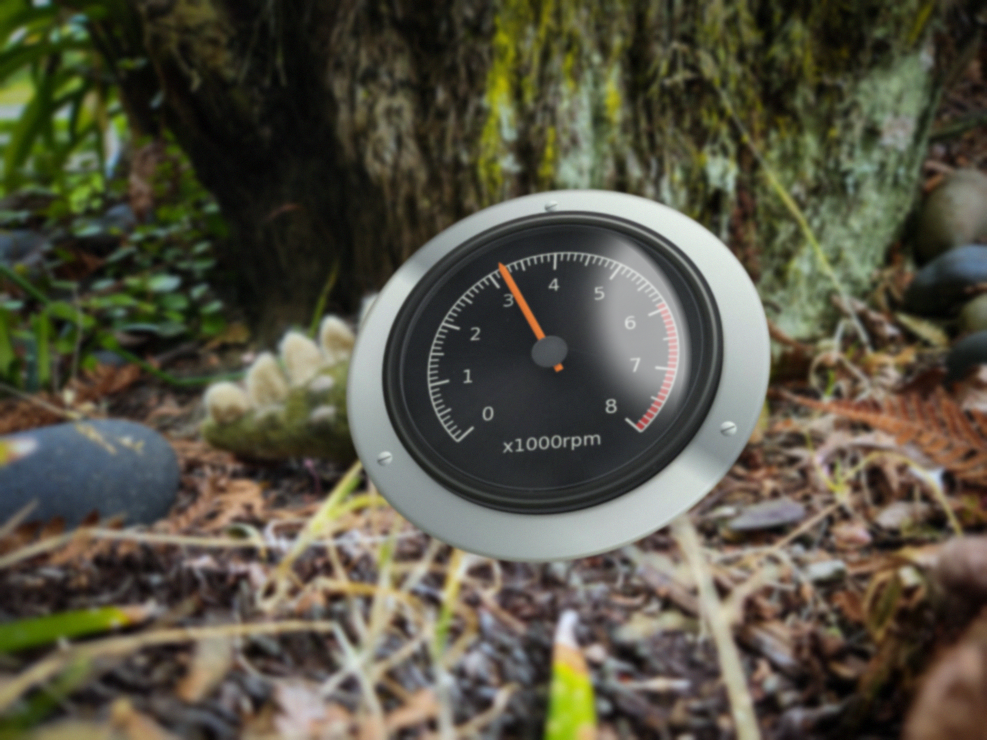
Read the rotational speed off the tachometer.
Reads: 3200 rpm
